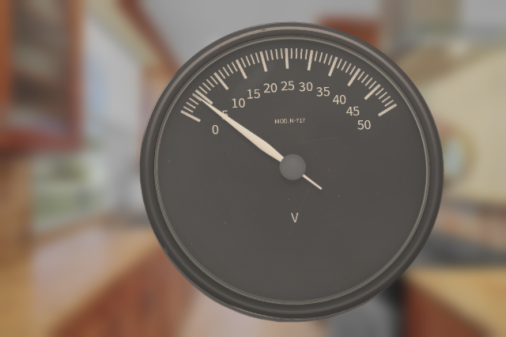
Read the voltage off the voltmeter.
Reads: 4 V
